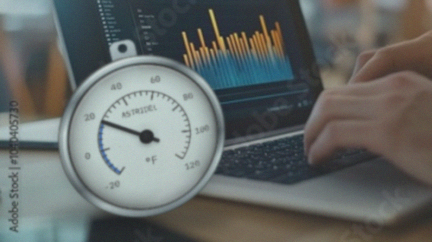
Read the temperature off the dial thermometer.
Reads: 20 °F
